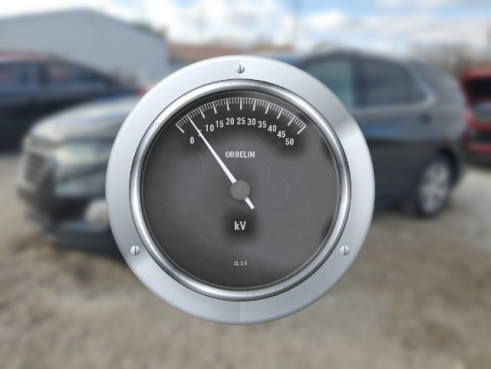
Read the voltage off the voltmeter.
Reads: 5 kV
